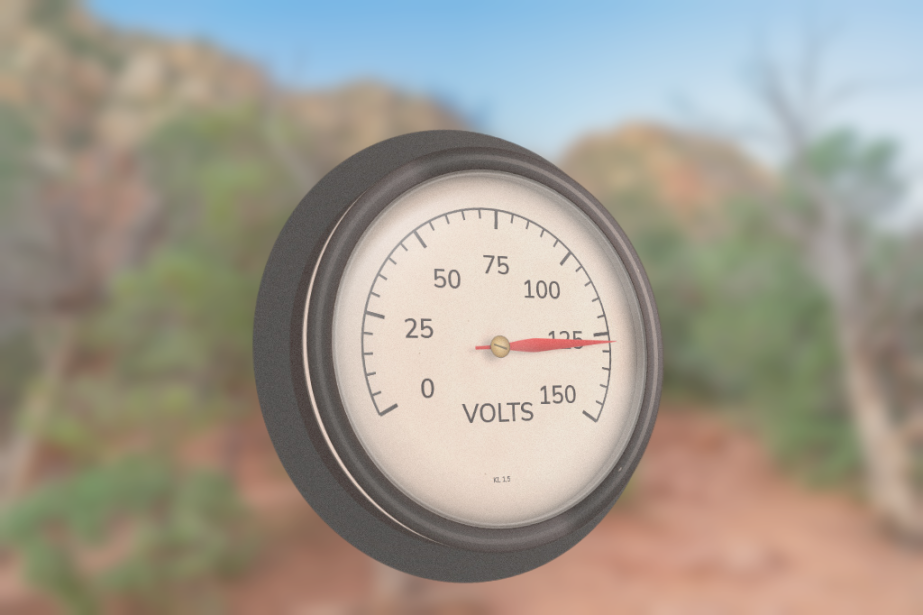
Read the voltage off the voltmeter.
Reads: 127.5 V
